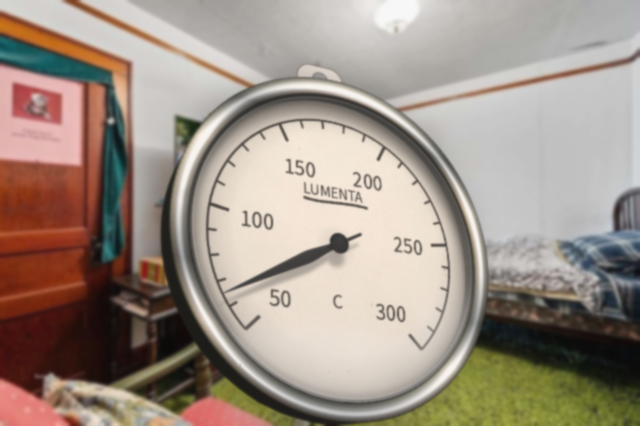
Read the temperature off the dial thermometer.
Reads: 65 °C
